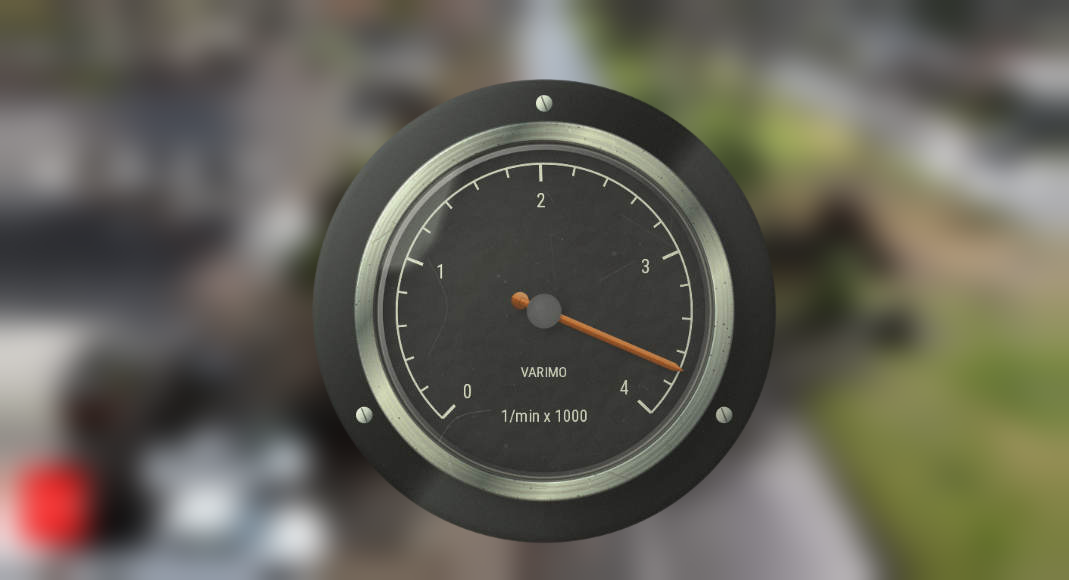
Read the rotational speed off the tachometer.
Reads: 3700 rpm
